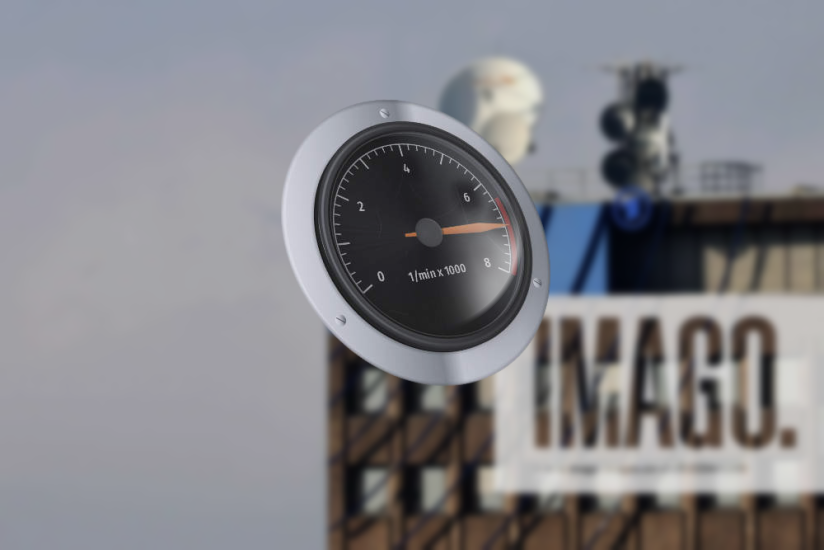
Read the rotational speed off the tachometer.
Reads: 7000 rpm
